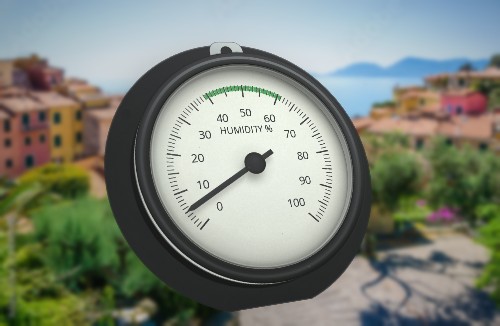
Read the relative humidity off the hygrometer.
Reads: 5 %
